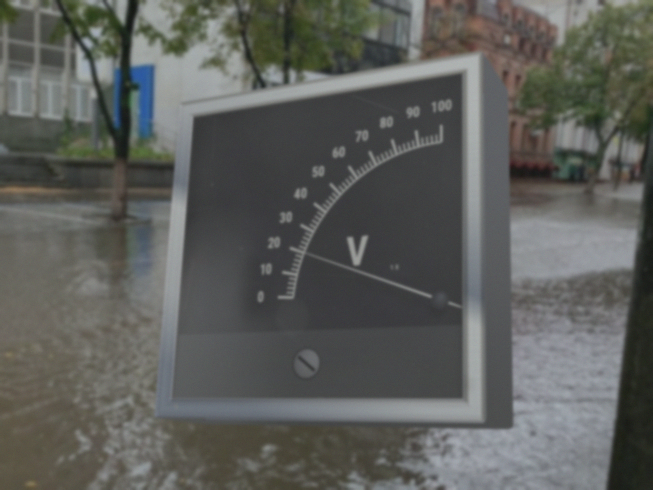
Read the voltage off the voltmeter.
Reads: 20 V
